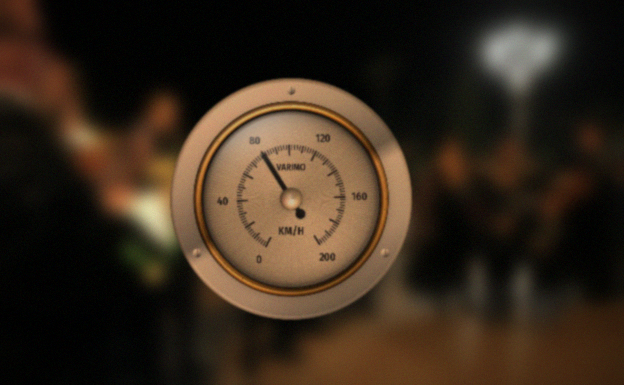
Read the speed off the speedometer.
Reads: 80 km/h
